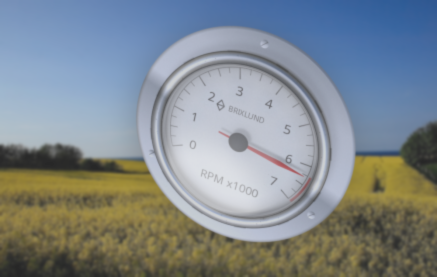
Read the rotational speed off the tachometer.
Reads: 6250 rpm
